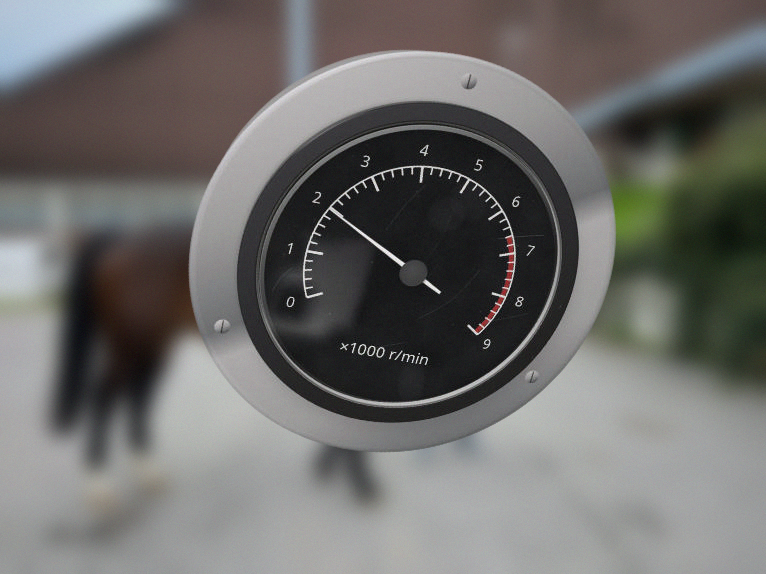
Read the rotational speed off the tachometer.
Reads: 2000 rpm
